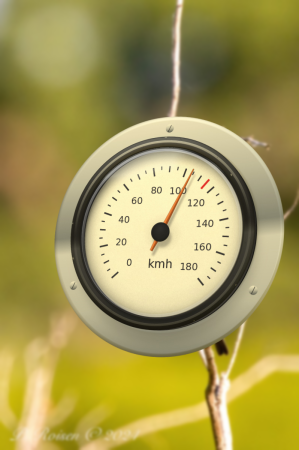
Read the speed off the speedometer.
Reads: 105 km/h
